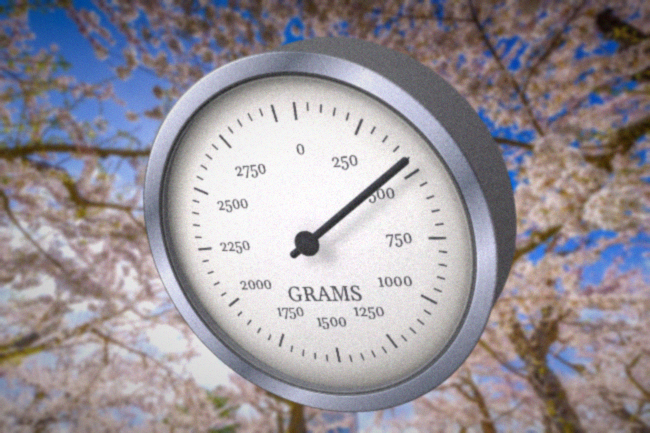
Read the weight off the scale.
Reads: 450 g
